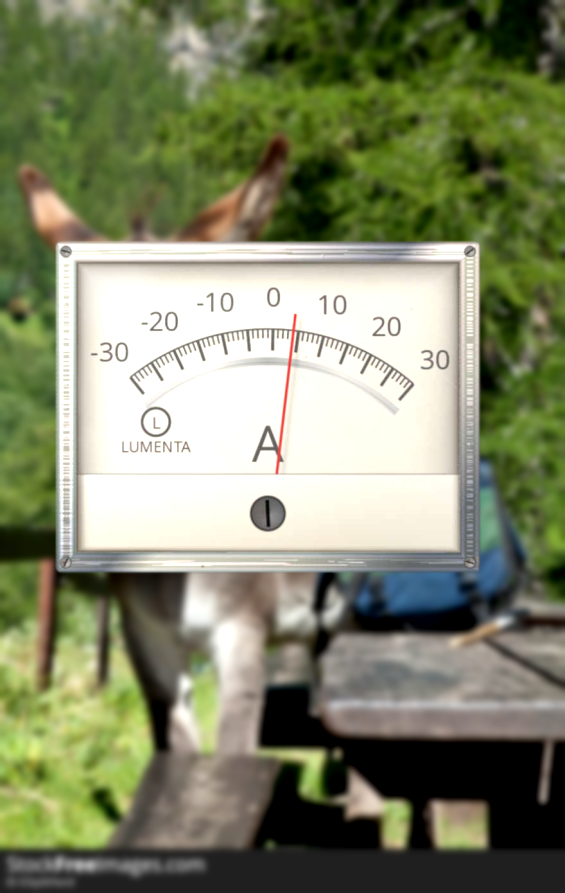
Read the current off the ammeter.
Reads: 4 A
